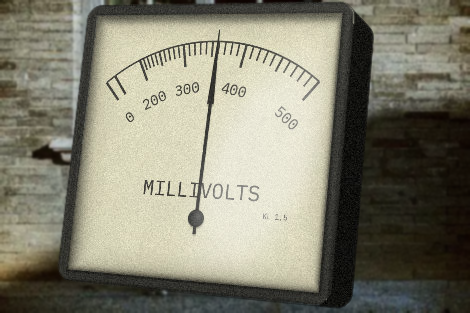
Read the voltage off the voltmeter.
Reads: 360 mV
